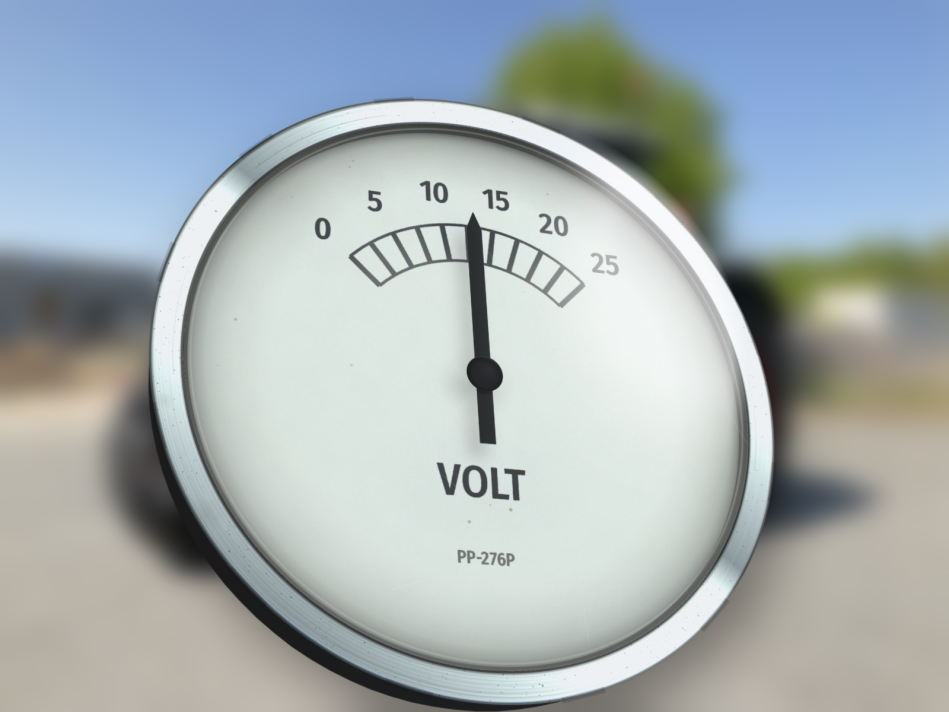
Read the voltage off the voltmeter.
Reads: 12.5 V
